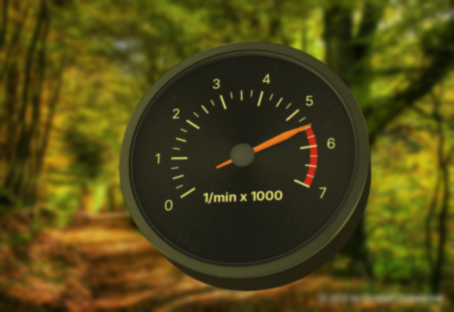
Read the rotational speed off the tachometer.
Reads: 5500 rpm
